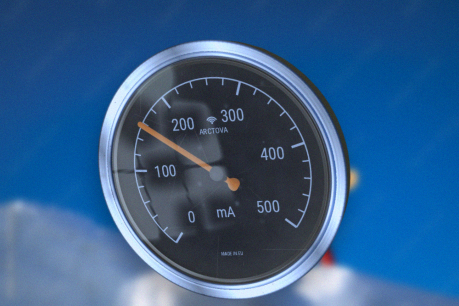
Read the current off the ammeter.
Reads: 160 mA
